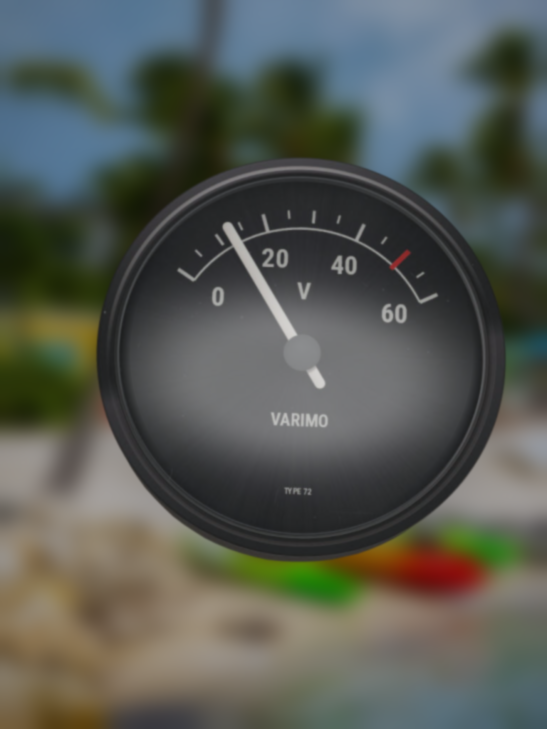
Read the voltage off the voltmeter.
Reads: 12.5 V
